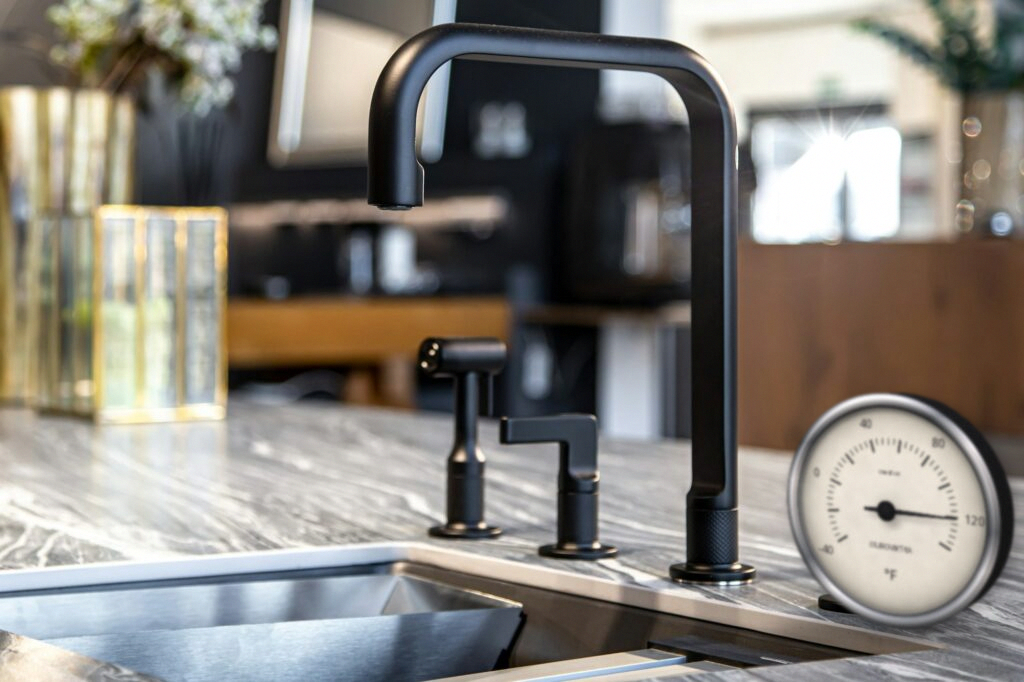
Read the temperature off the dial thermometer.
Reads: 120 °F
